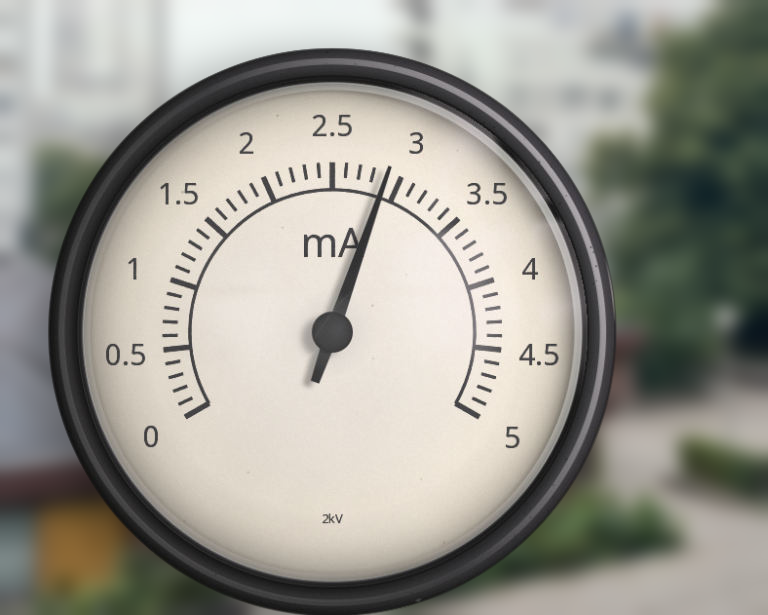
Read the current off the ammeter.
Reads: 2.9 mA
